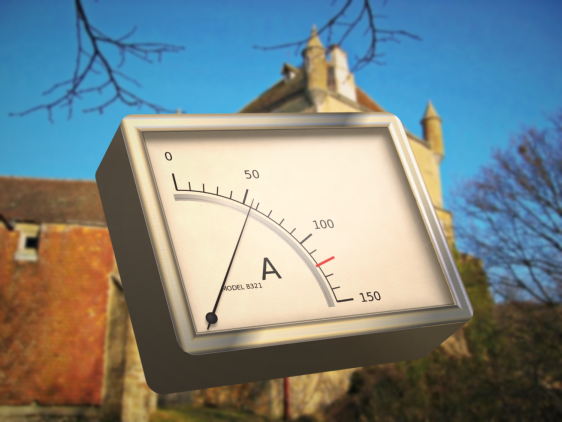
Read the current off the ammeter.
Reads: 55 A
